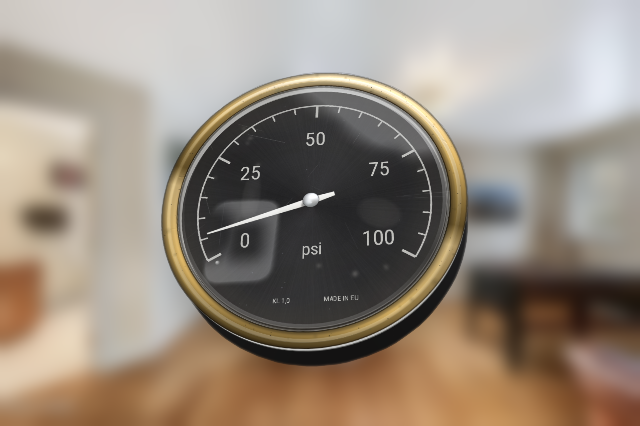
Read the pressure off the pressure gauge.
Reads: 5 psi
